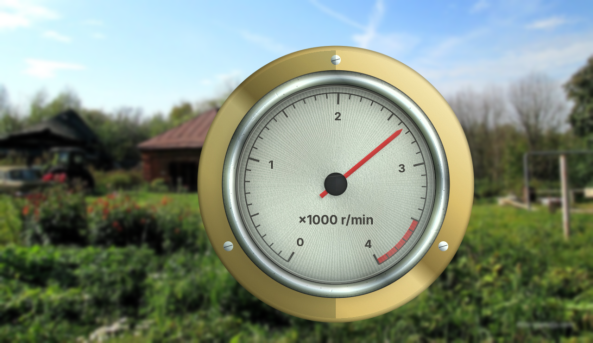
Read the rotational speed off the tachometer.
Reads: 2650 rpm
